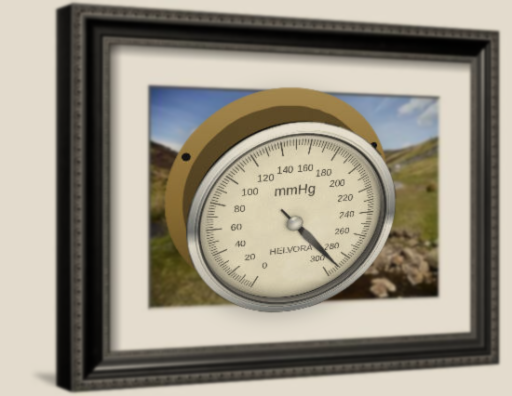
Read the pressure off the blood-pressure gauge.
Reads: 290 mmHg
